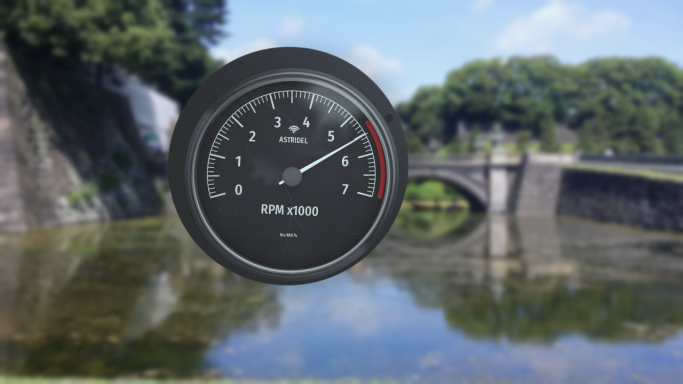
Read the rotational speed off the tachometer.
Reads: 5500 rpm
